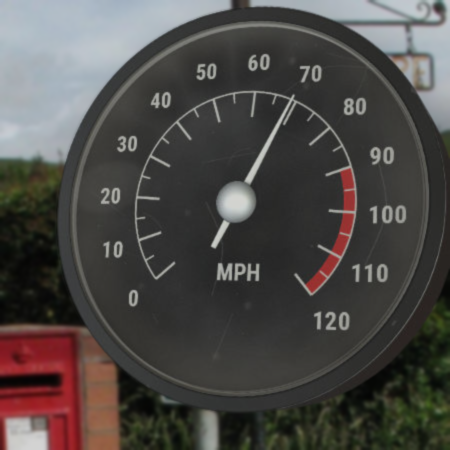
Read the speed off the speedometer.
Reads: 70 mph
